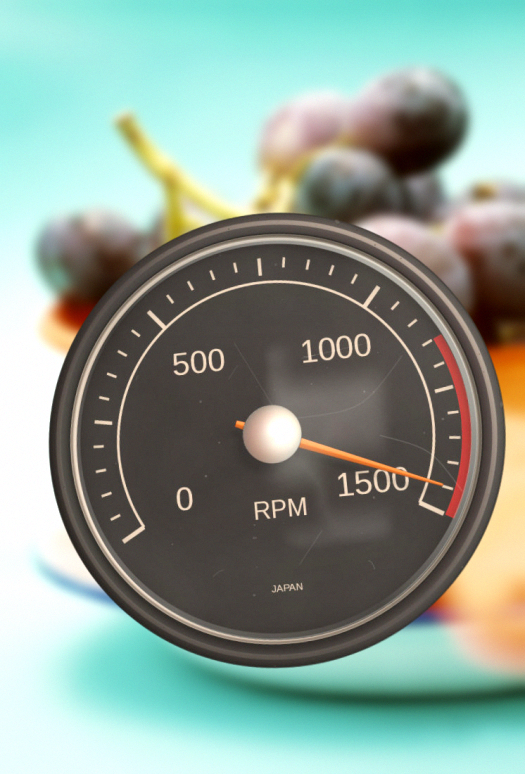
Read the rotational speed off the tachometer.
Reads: 1450 rpm
